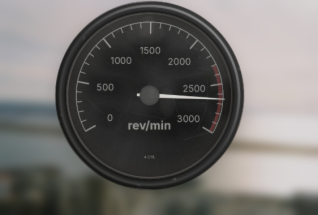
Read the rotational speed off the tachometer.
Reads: 2650 rpm
